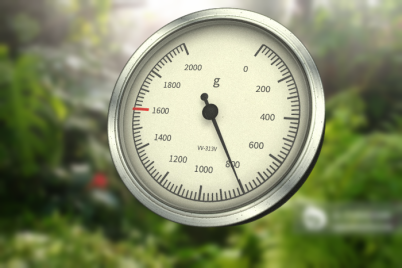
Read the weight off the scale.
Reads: 800 g
